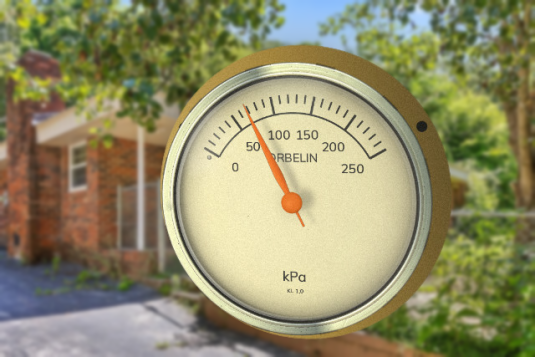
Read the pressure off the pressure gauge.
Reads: 70 kPa
